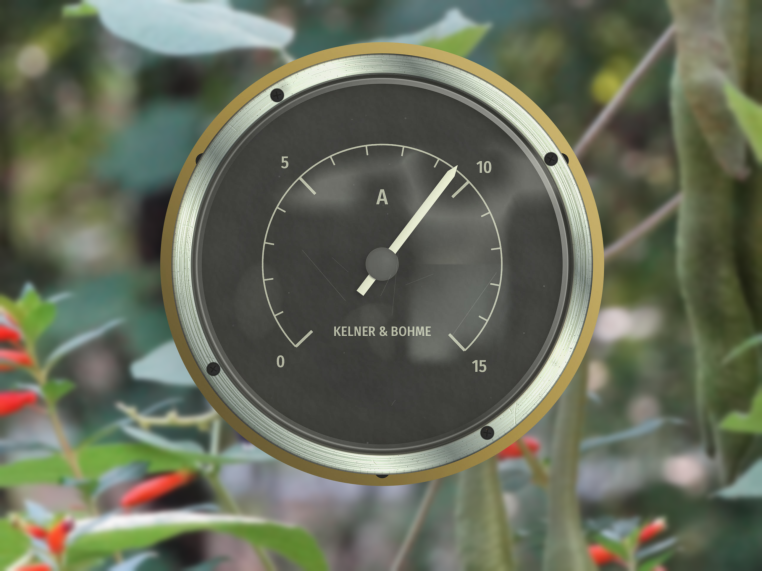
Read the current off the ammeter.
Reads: 9.5 A
